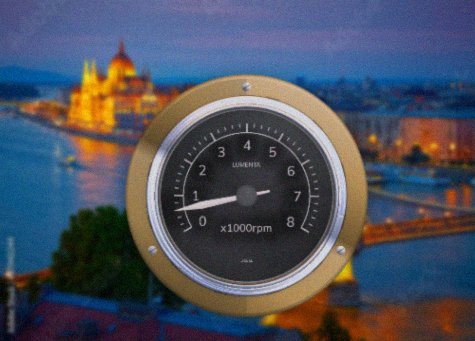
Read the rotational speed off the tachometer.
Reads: 600 rpm
